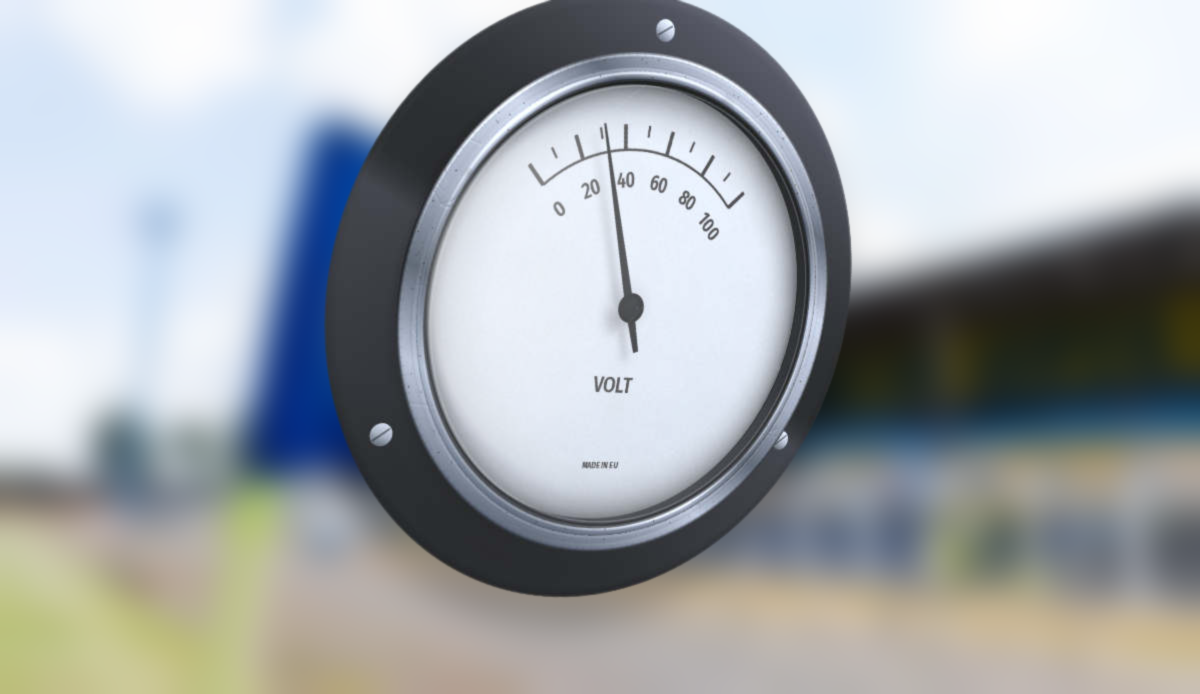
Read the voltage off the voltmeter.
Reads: 30 V
